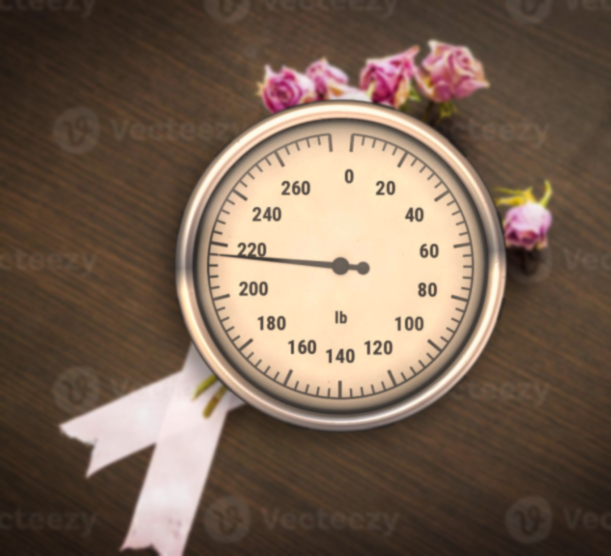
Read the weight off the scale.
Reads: 216 lb
